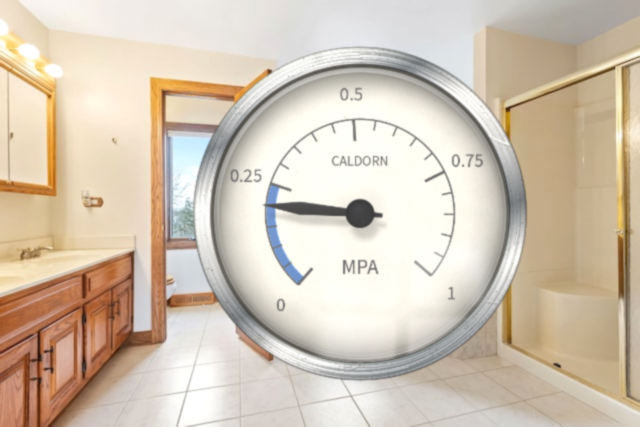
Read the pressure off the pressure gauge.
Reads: 0.2 MPa
